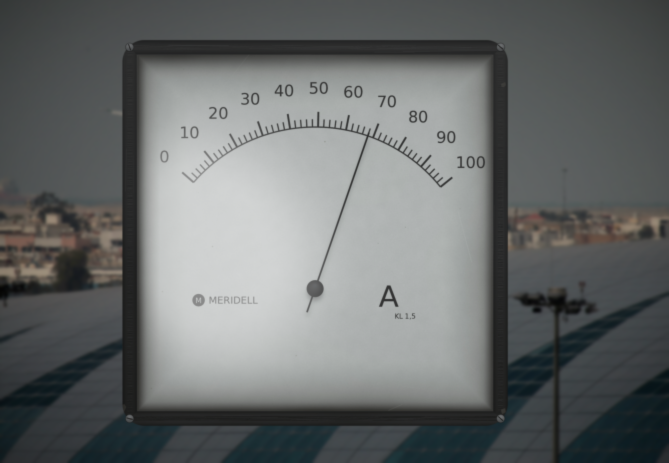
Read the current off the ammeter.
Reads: 68 A
